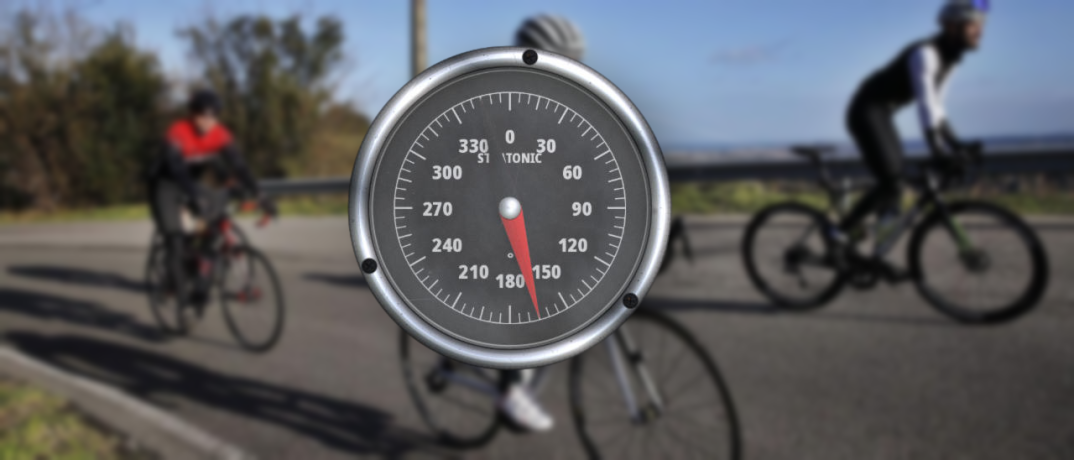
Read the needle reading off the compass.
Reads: 165 °
